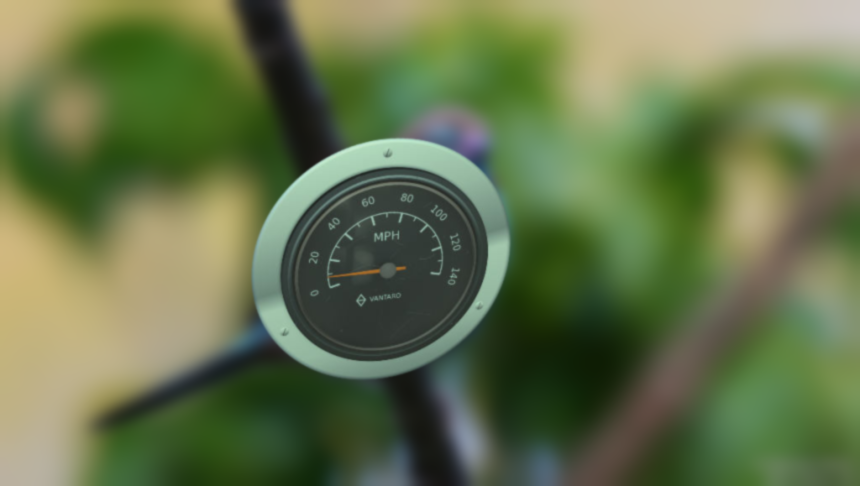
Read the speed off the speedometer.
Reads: 10 mph
